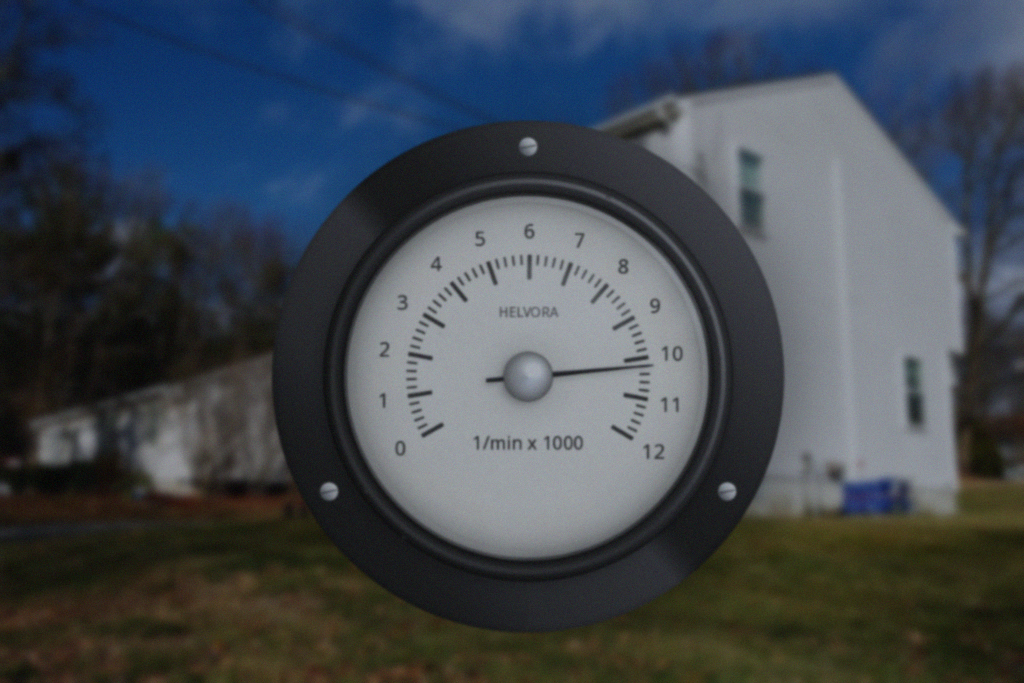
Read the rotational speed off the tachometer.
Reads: 10200 rpm
